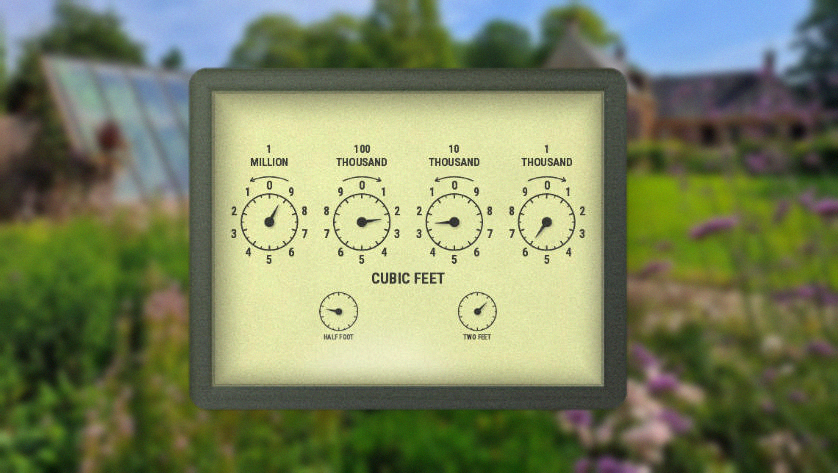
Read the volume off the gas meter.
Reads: 922600 ft³
